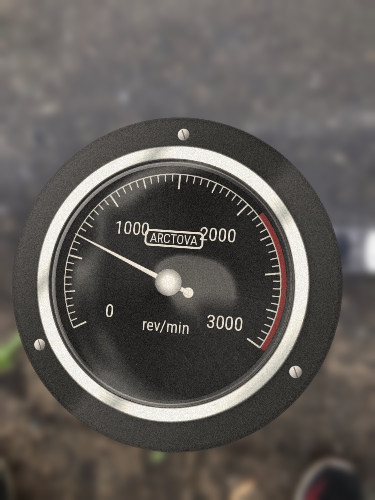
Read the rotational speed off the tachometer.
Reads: 650 rpm
